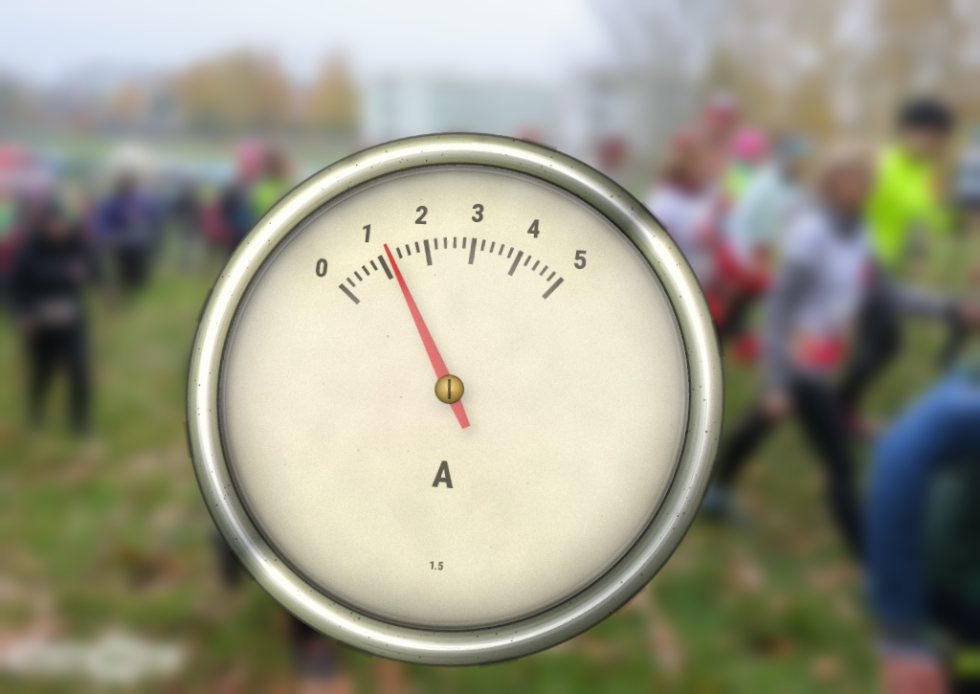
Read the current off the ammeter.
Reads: 1.2 A
